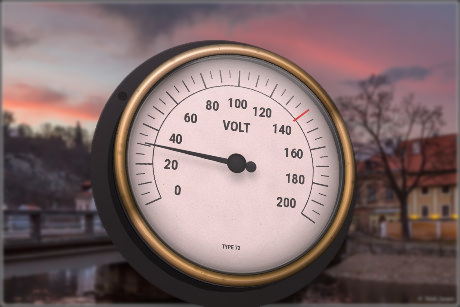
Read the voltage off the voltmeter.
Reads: 30 V
